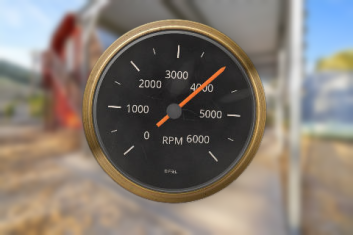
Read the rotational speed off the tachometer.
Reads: 4000 rpm
